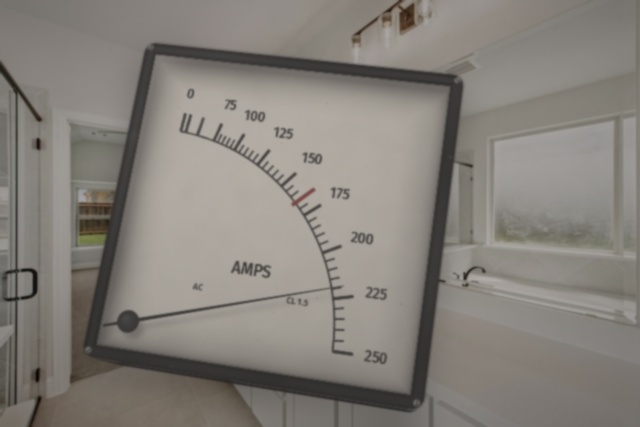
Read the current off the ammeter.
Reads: 220 A
